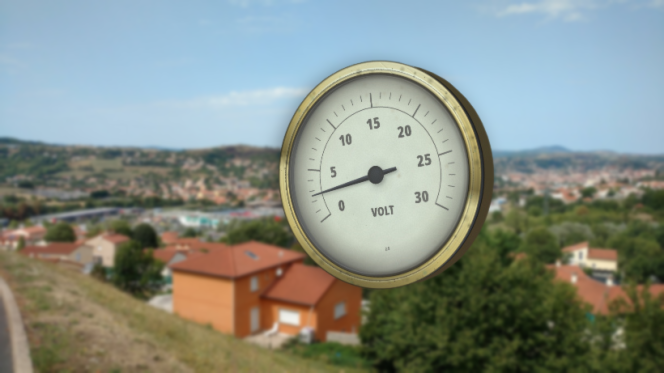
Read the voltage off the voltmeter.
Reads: 2.5 V
